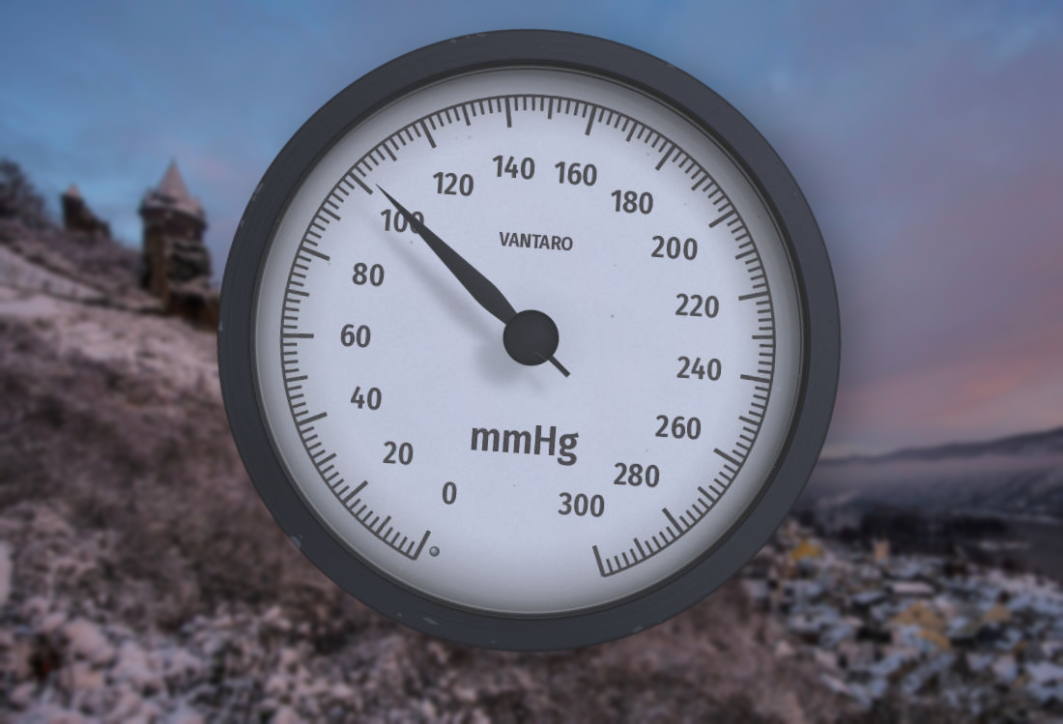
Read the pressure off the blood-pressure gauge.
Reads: 102 mmHg
